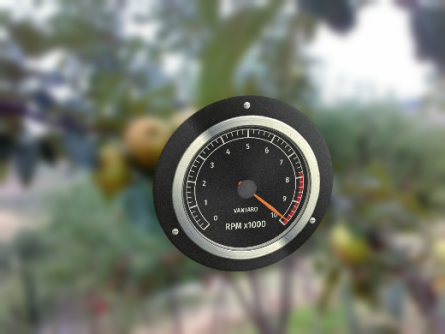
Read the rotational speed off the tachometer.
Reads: 9800 rpm
